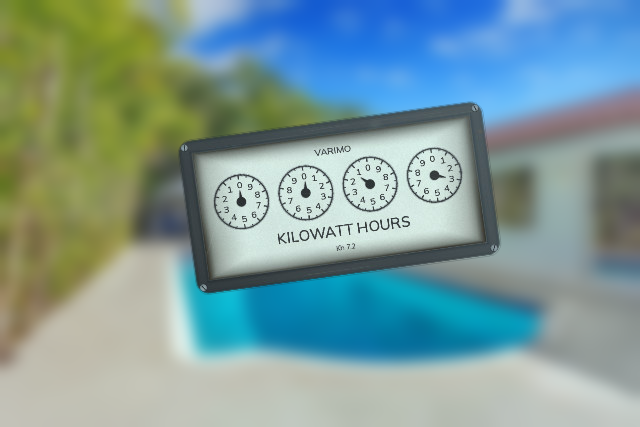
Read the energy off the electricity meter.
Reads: 13 kWh
